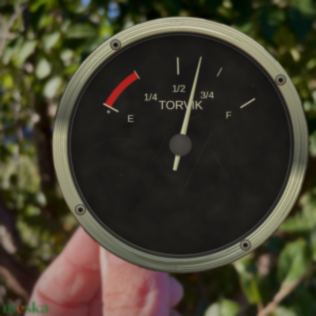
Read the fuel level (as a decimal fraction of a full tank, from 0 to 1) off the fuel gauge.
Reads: 0.625
